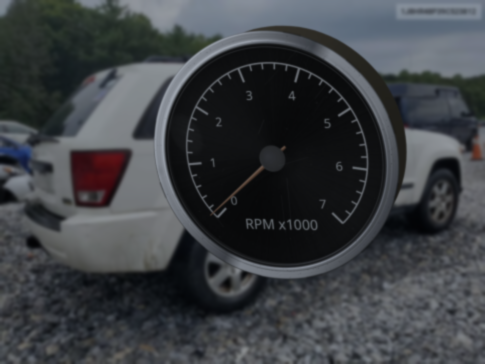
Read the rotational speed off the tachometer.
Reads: 100 rpm
